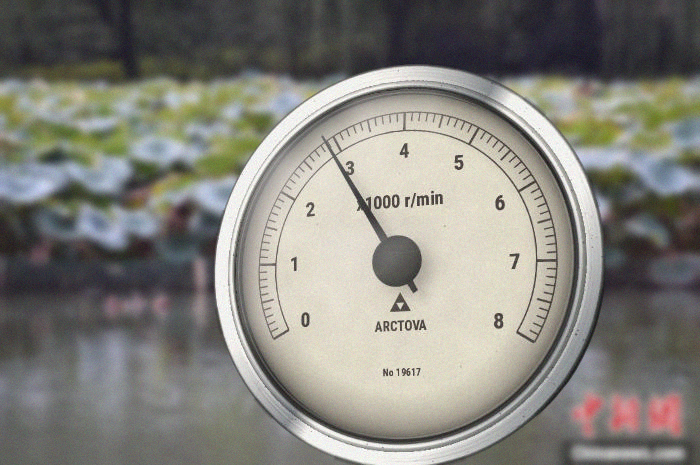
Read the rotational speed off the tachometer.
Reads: 2900 rpm
